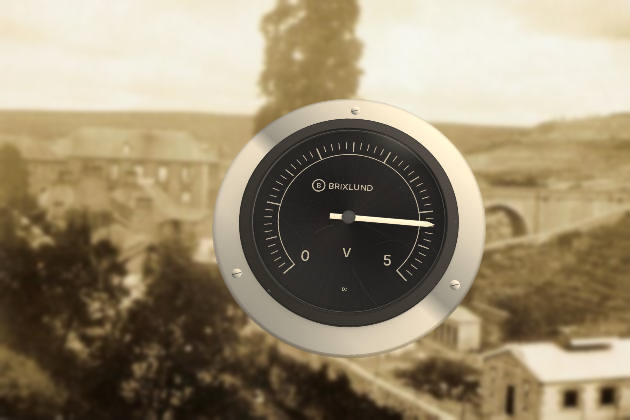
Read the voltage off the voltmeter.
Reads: 4.2 V
